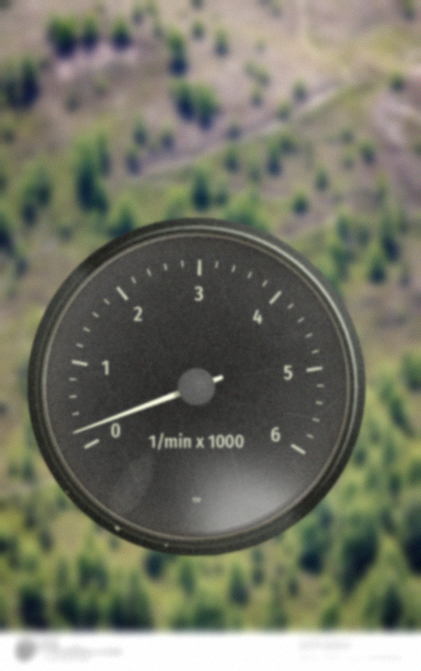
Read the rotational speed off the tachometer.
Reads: 200 rpm
